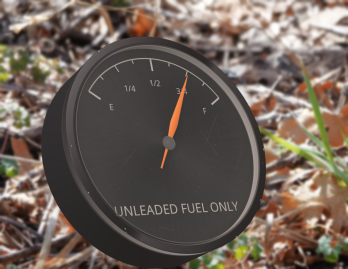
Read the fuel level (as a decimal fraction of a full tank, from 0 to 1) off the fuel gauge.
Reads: 0.75
